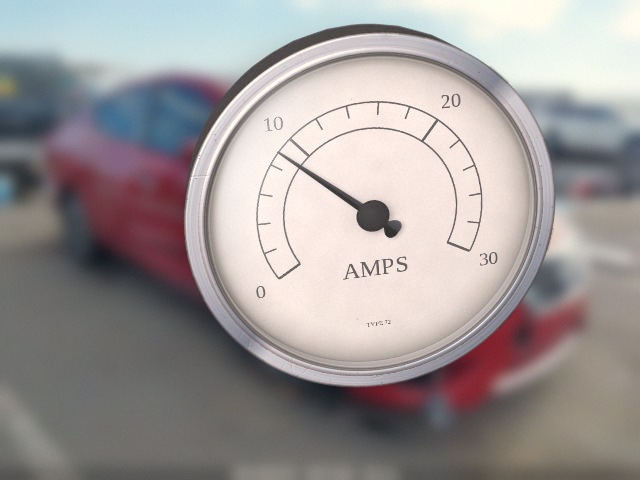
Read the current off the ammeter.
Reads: 9 A
